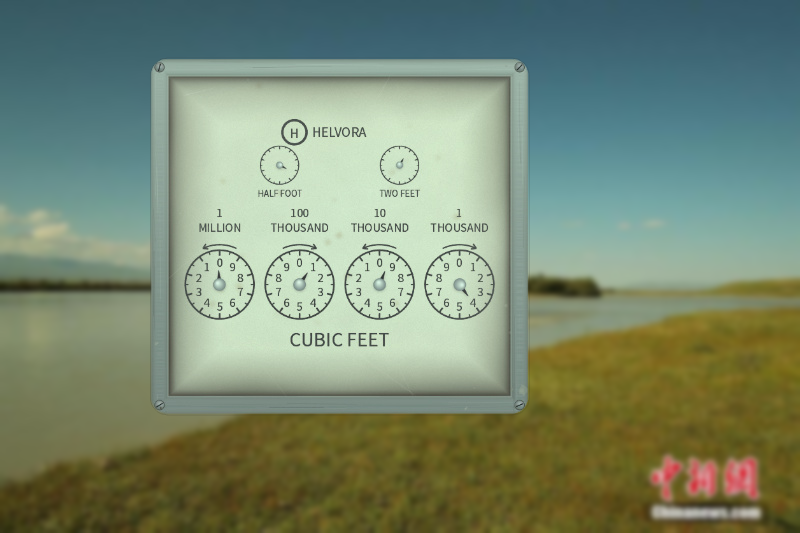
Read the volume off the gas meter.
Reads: 9400 ft³
